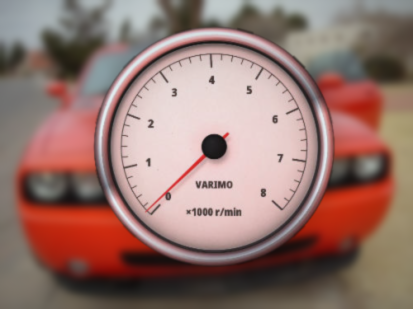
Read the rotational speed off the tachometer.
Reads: 100 rpm
